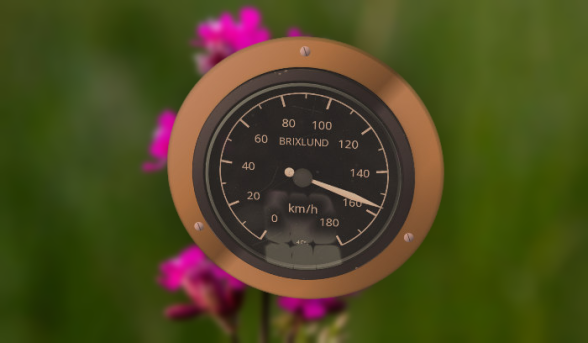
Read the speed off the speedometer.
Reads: 155 km/h
